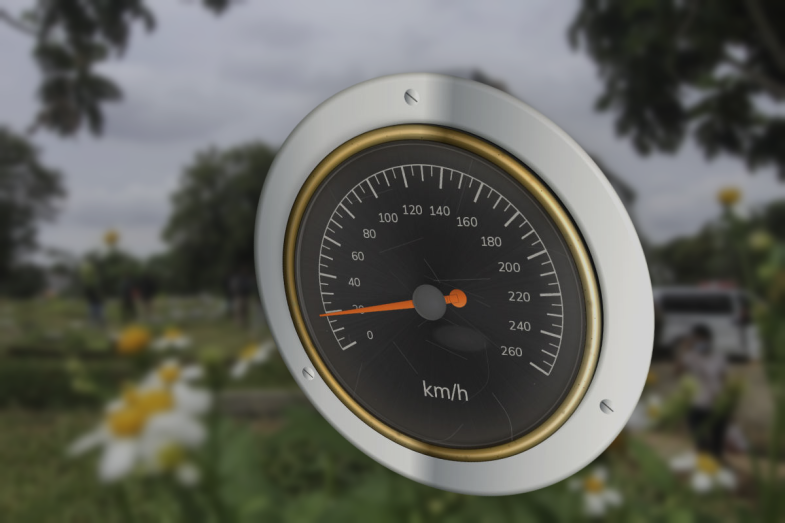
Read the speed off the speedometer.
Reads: 20 km/h
